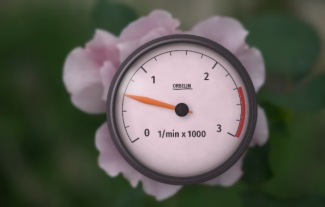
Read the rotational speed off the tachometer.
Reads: 600 rpm
